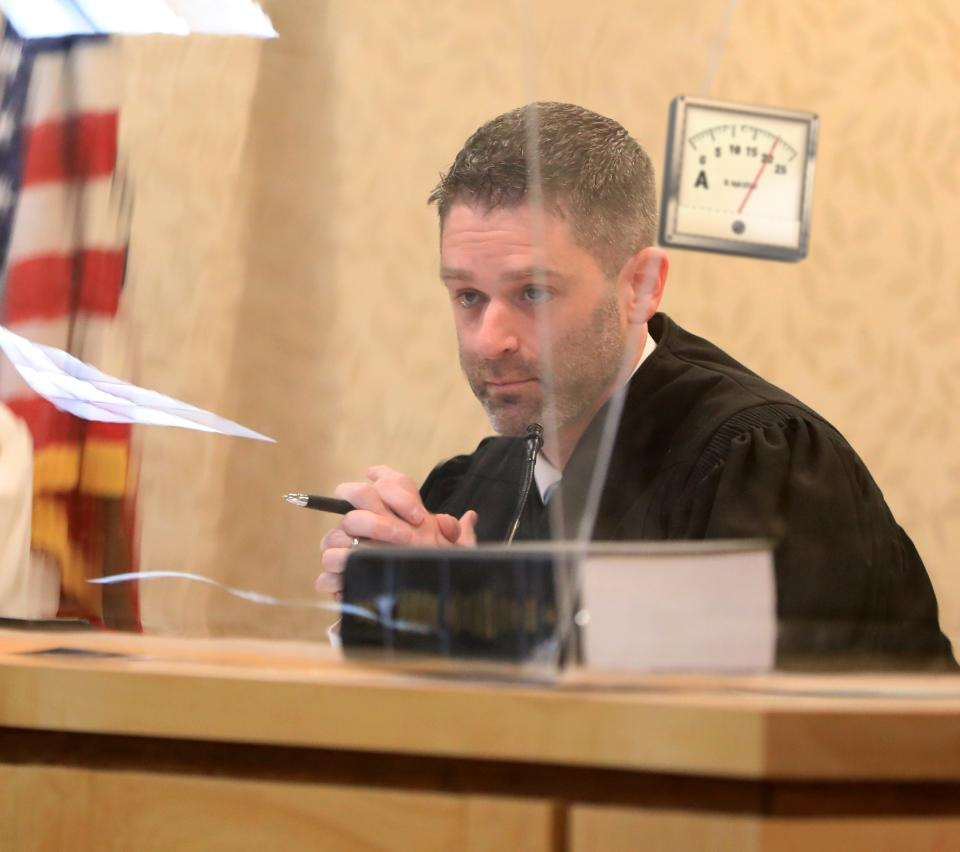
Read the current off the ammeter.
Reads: 20 A
